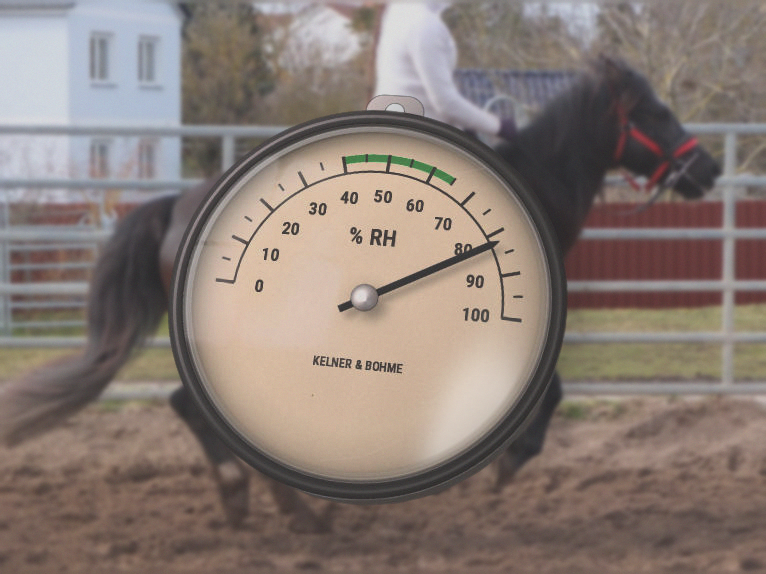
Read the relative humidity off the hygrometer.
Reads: 82.5 %
